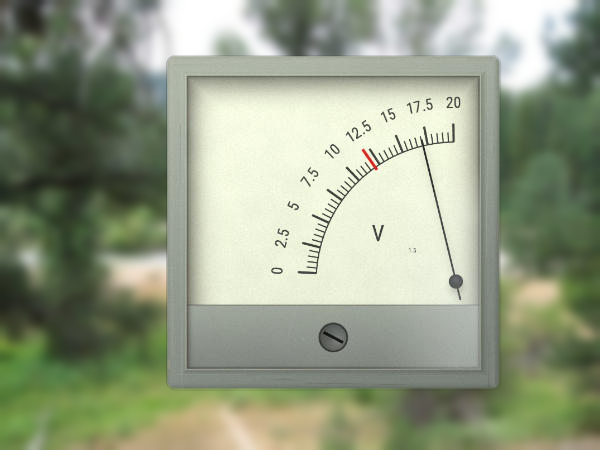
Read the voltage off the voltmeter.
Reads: 17 V
